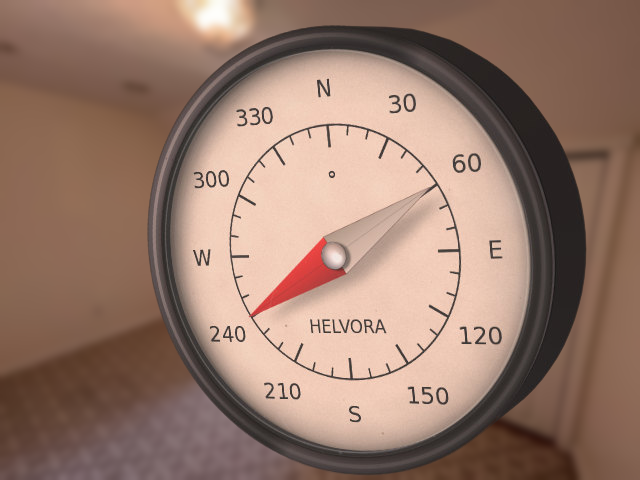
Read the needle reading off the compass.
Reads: 240 °
